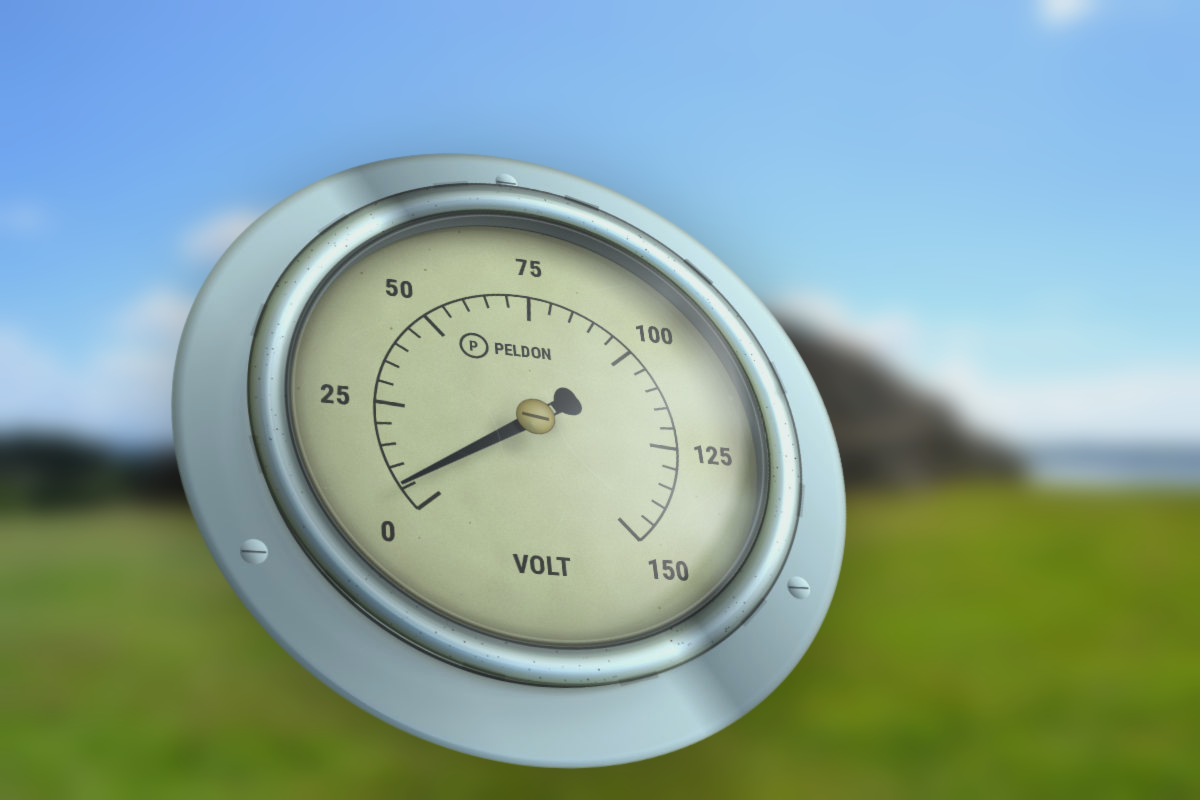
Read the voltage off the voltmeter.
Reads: 5 V
